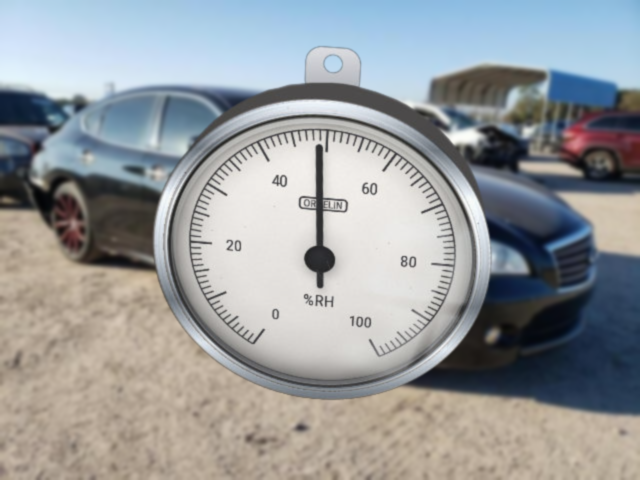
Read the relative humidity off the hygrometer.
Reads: 49 %
